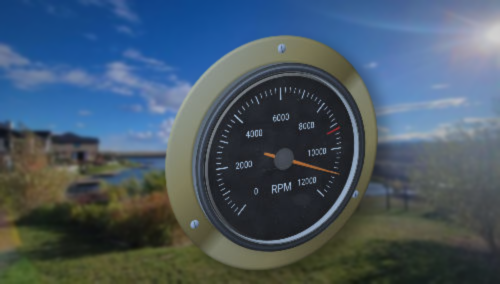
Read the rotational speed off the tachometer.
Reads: 11000 rpm
